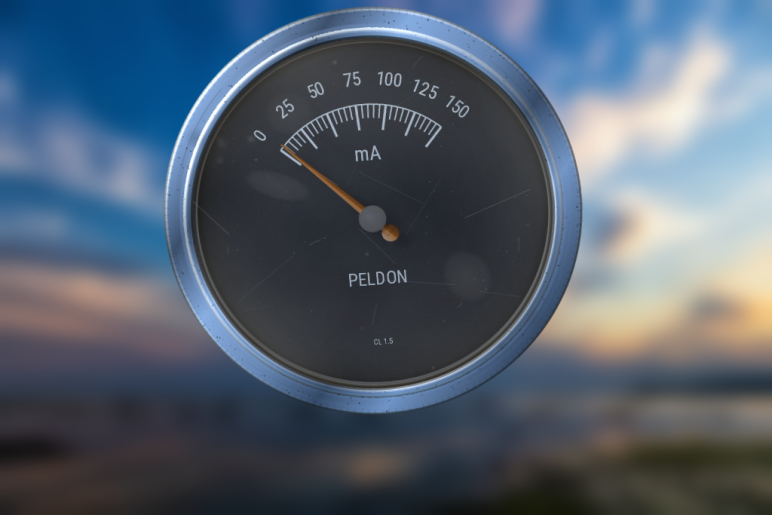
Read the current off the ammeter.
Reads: 5 mA
